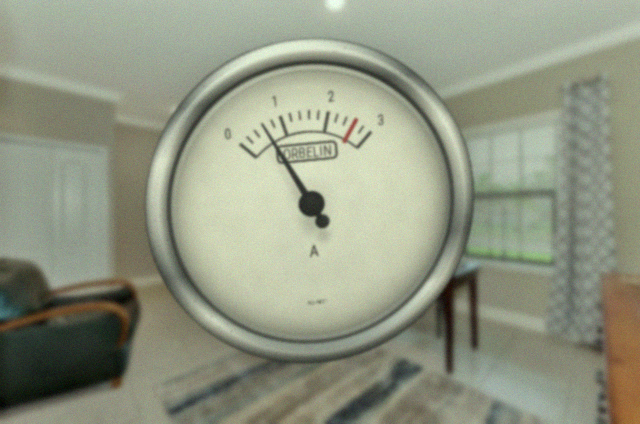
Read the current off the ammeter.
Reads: 0.6 A
